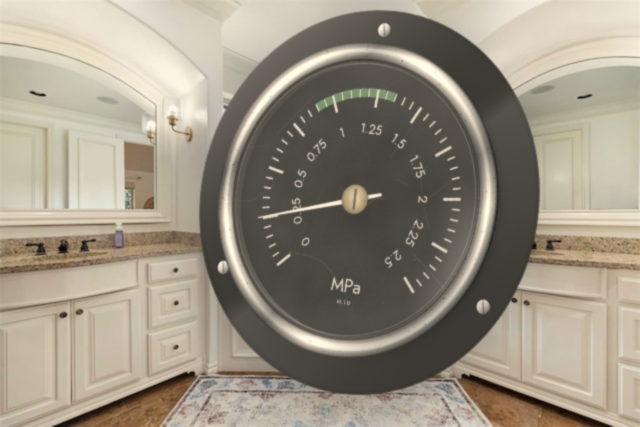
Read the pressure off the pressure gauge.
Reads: 0.25 MPa
